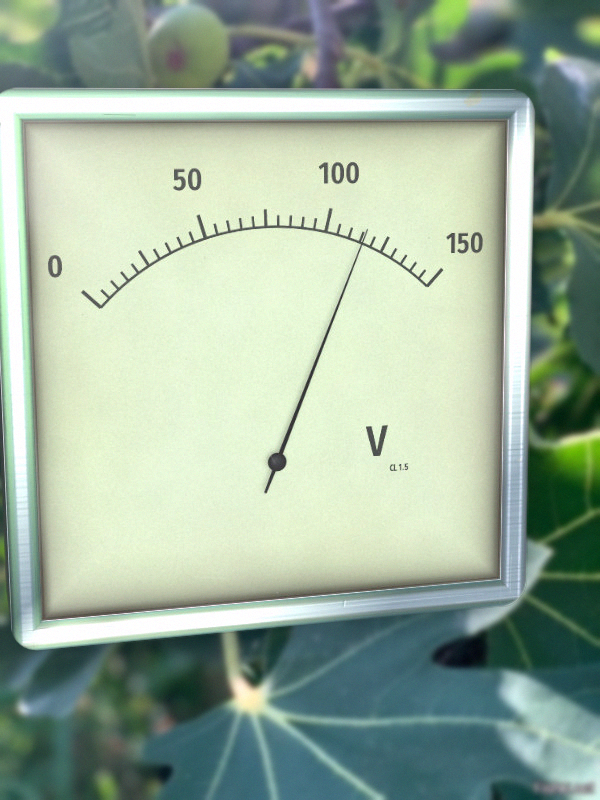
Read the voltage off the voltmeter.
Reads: 115 V
